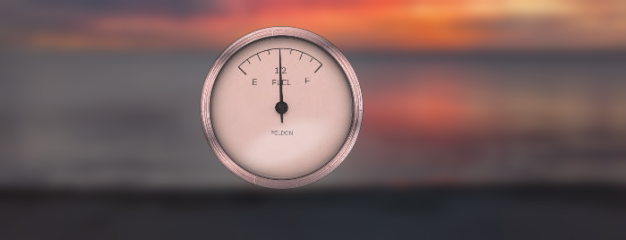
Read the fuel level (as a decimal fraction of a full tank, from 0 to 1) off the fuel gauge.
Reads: 0.5
